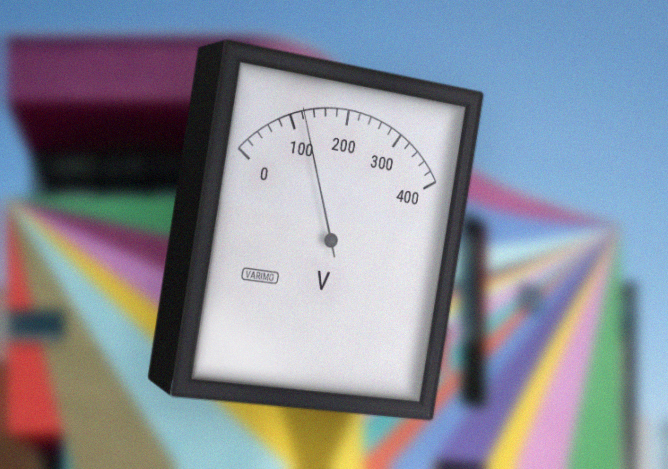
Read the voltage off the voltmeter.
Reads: 120 V
